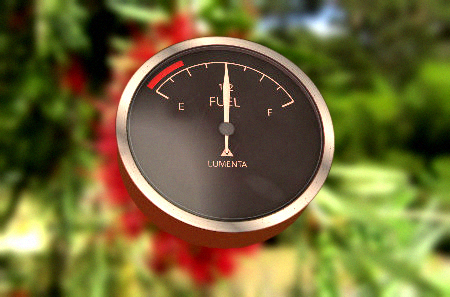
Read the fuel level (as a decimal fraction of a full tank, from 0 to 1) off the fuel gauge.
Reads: 0.5
